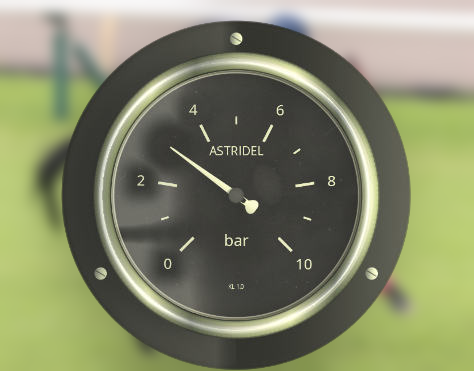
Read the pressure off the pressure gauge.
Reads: 3 bar
